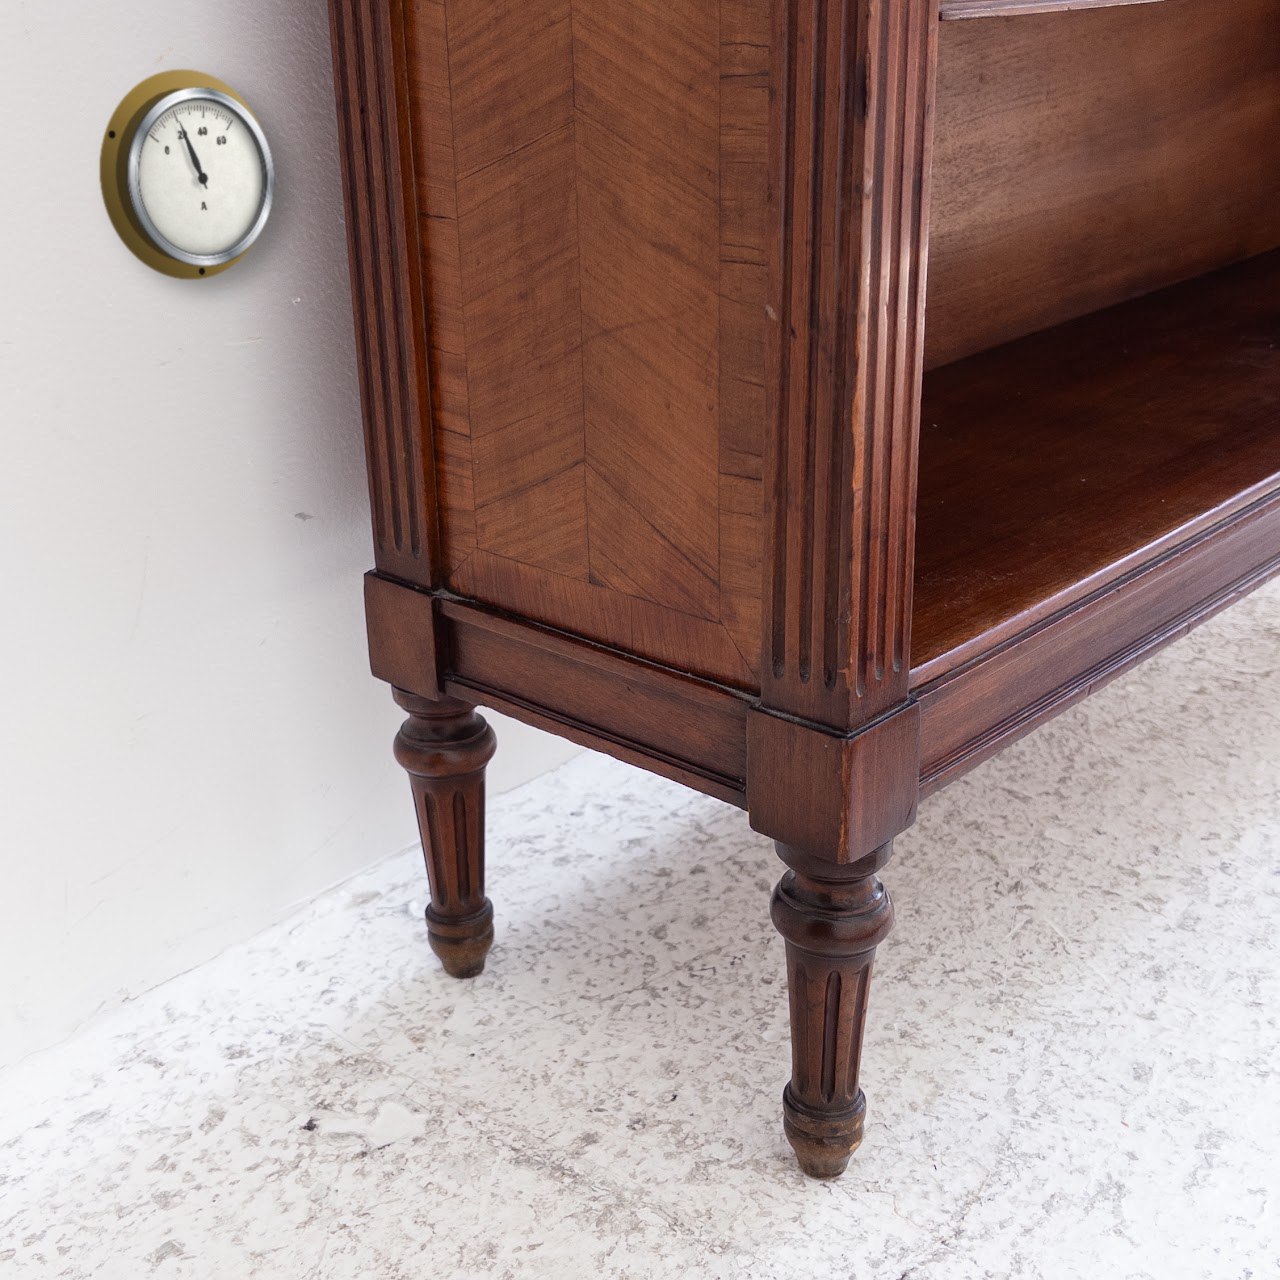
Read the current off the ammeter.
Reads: 20 A
